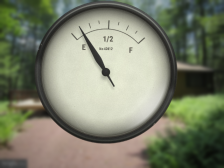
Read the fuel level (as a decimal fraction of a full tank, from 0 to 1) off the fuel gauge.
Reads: 0.125
